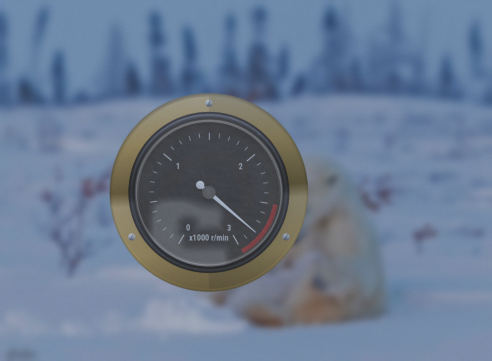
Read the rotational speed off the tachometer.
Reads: 2800 rpm
